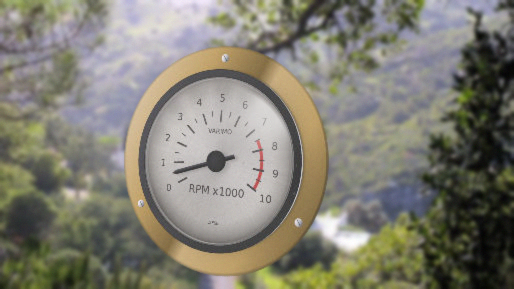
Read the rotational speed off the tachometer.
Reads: 500 rpm
